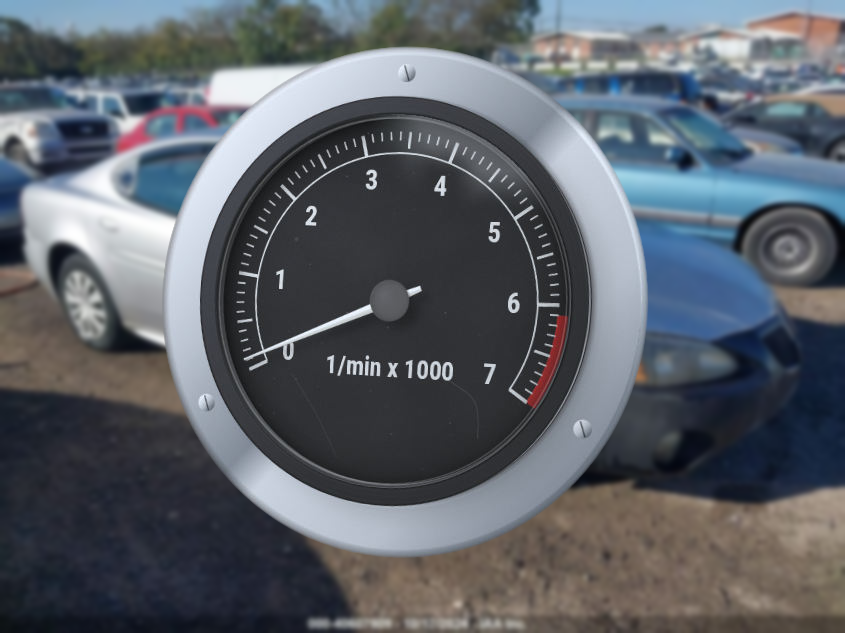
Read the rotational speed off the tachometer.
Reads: 100 rpm
